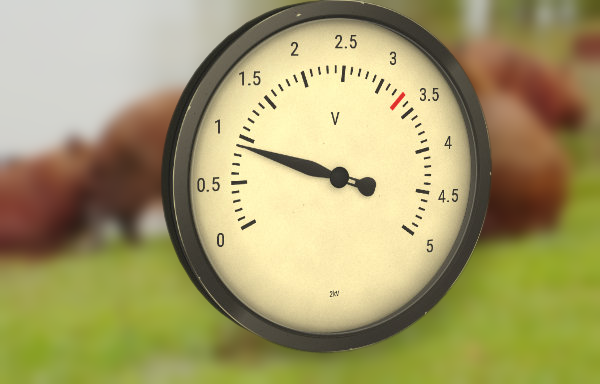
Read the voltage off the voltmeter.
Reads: 0.9 V
